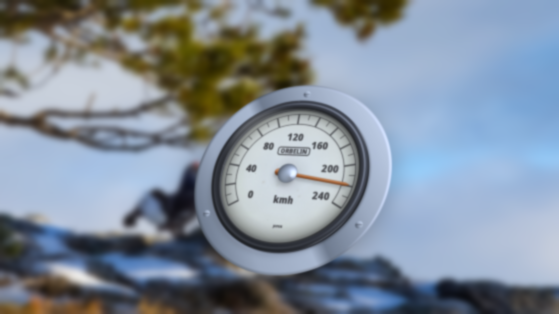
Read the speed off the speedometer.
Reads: 220 km/h
